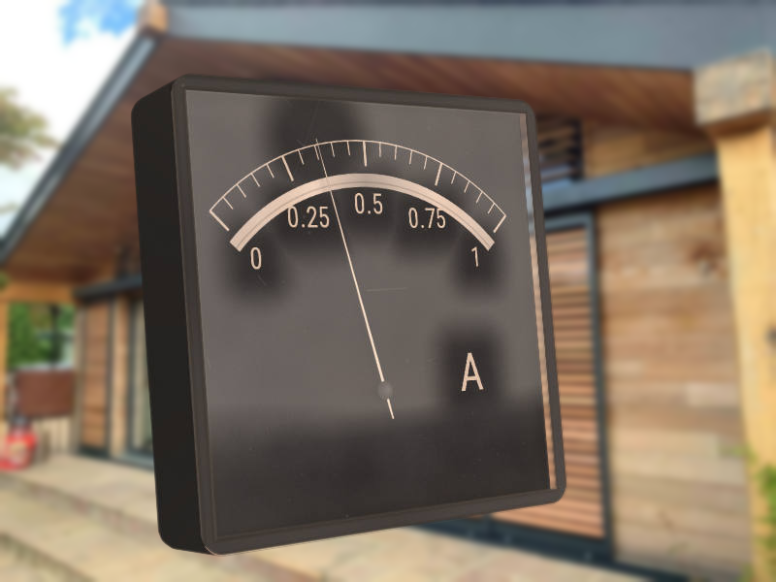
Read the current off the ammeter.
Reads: 0.35 A
